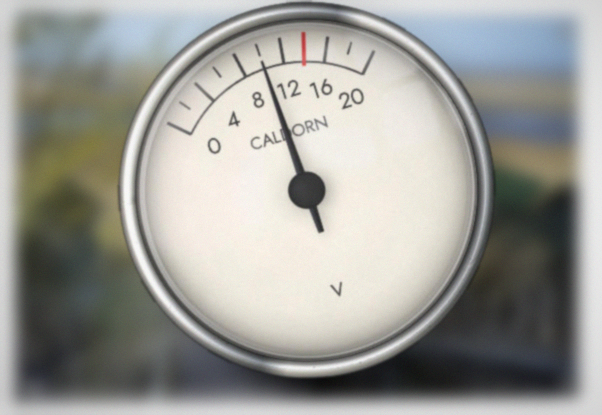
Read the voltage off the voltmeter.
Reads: 10 V
